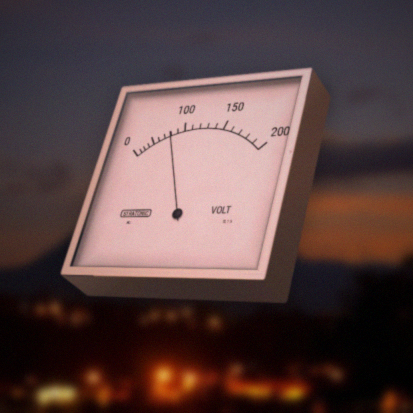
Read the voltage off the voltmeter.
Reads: 80 V
